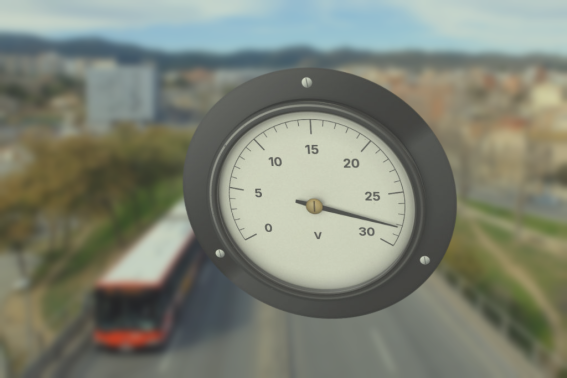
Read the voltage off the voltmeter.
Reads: 28 V
